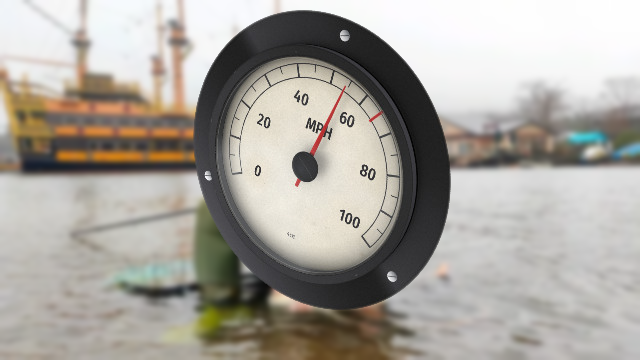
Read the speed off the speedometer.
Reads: 55 mph
